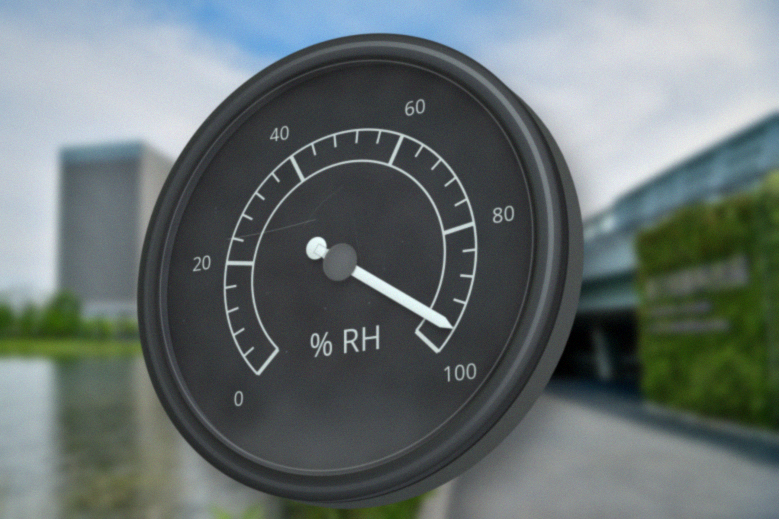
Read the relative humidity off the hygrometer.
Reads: 96 %
